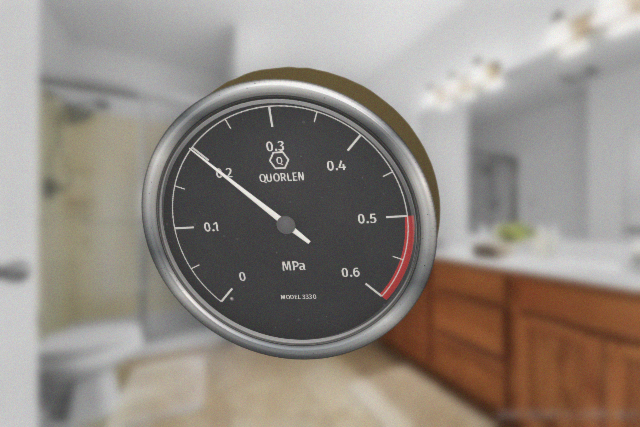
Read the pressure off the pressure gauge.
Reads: 0.2 MPa
